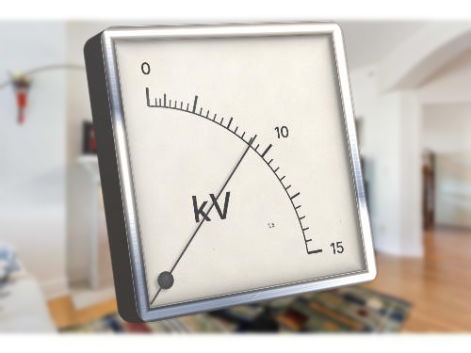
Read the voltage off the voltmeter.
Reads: 9 kV
